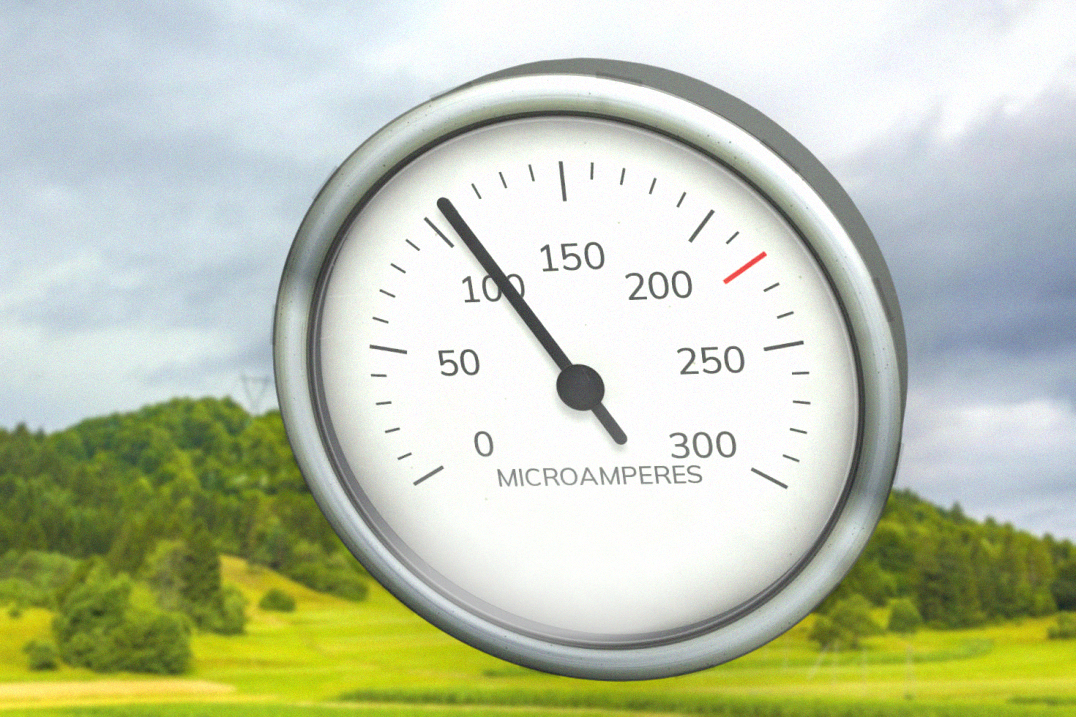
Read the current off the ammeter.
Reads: 110 µA
